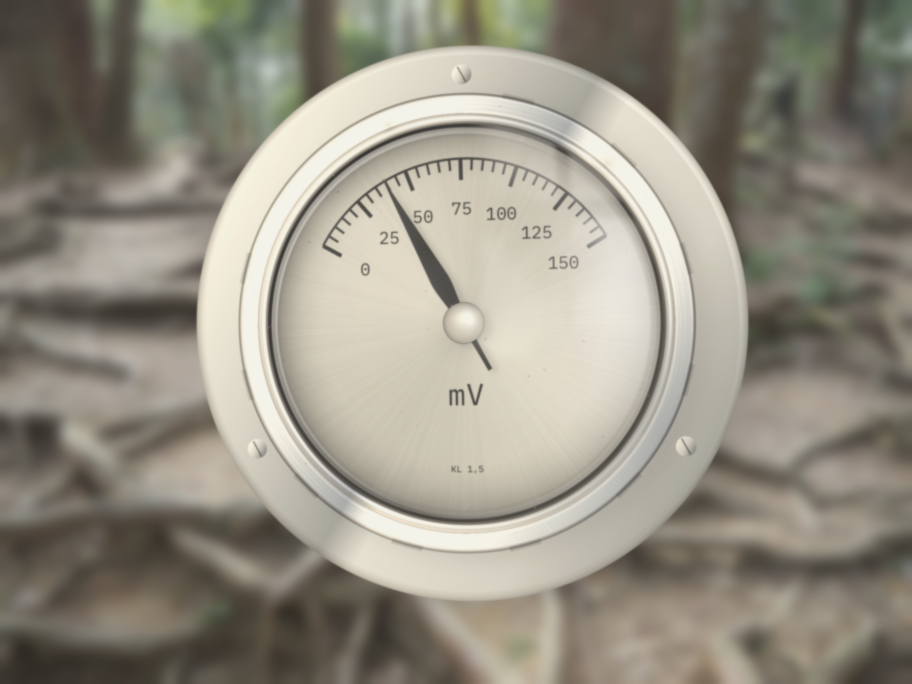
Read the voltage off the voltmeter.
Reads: 40 mV
